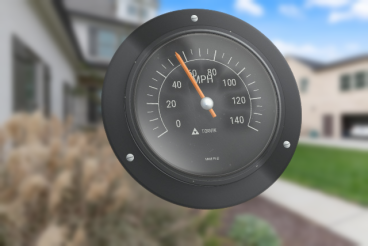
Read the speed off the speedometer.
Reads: 55 mph
